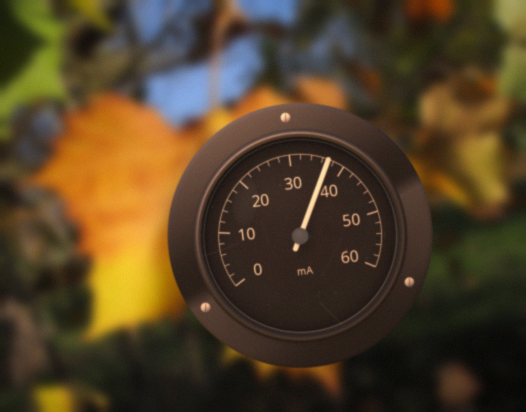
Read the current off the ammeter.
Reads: 37 mA
